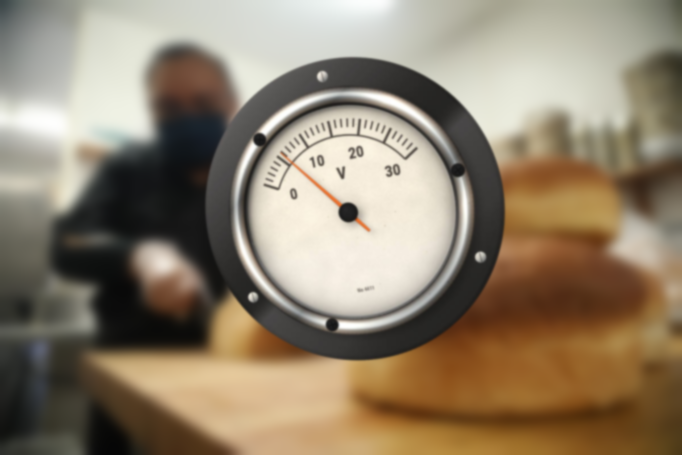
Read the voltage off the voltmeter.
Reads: 6 V
